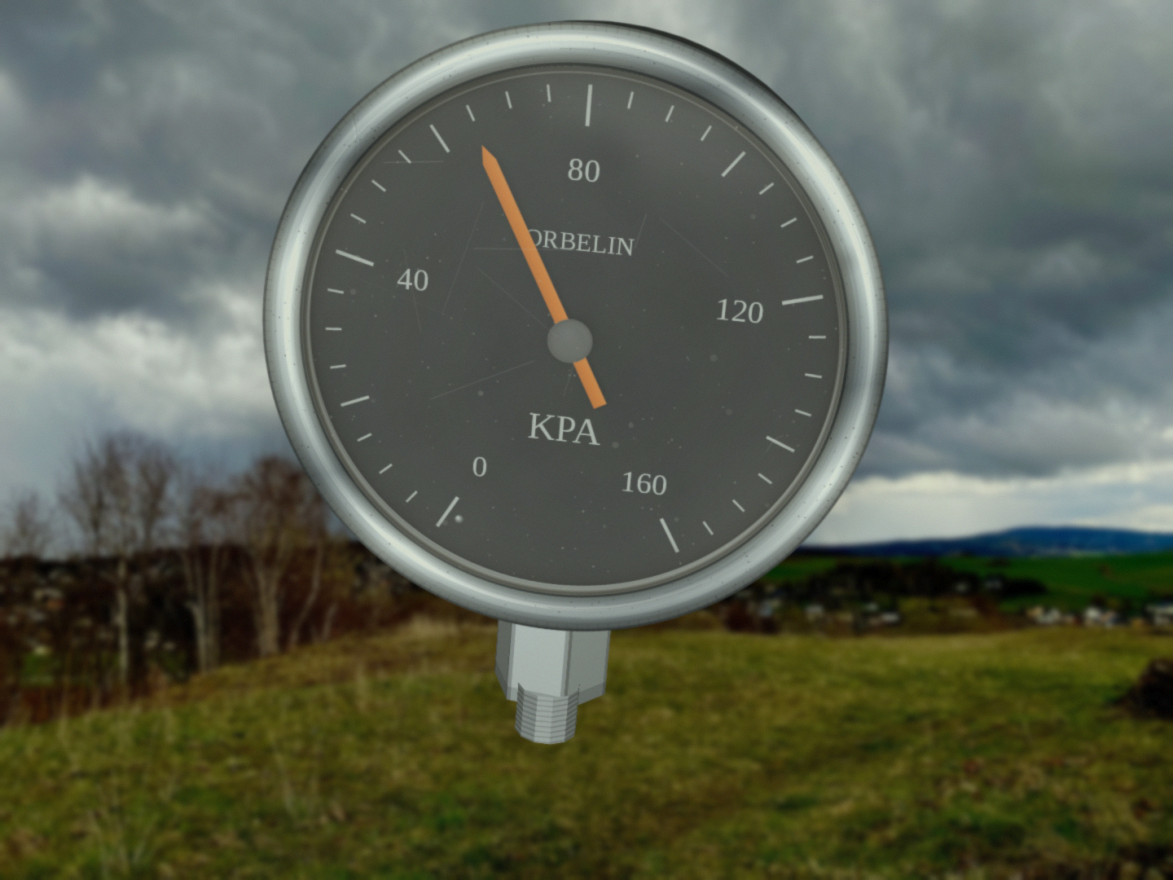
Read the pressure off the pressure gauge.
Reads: 65 kPa
